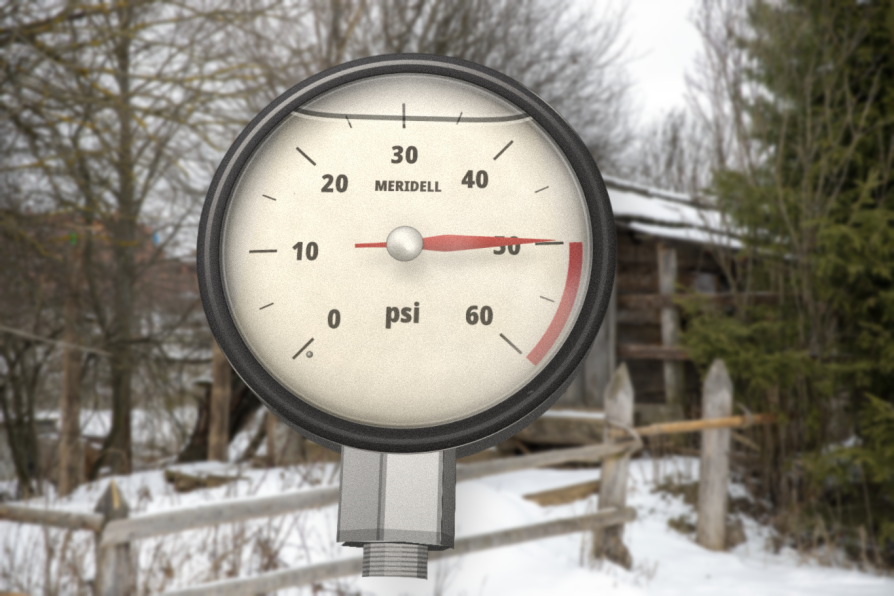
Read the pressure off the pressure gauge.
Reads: 50 psi
